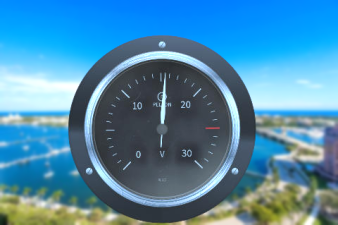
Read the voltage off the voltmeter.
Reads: 15.5 V
